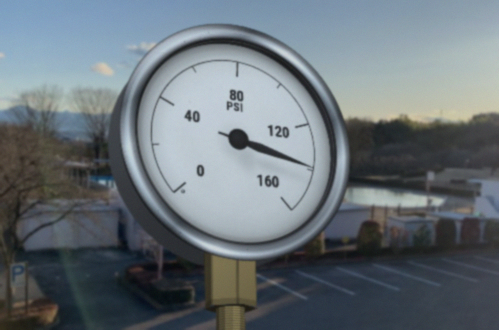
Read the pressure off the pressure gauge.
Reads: 140 psi
